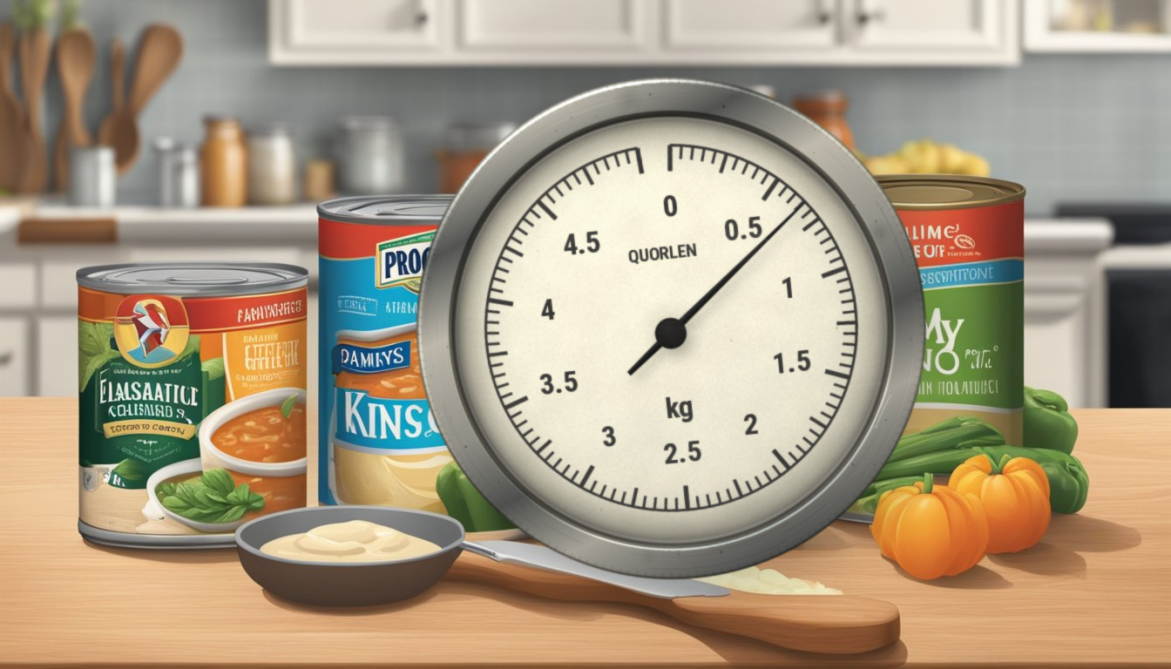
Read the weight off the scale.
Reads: 0.65 kg
